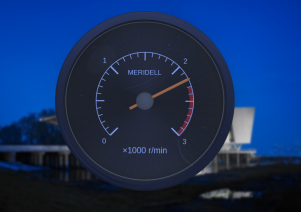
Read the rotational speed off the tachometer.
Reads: 2200 rpm
